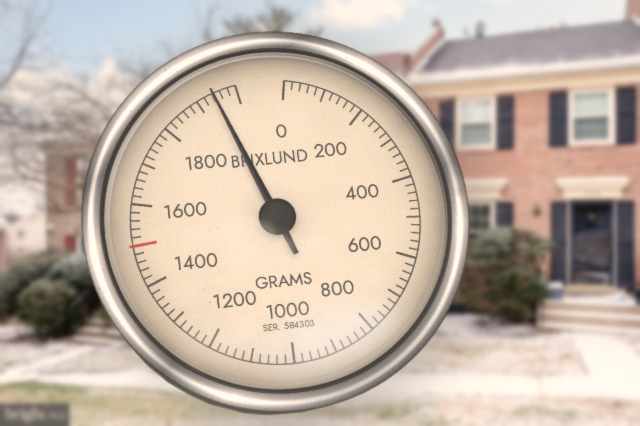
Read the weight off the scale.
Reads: 1940 g
